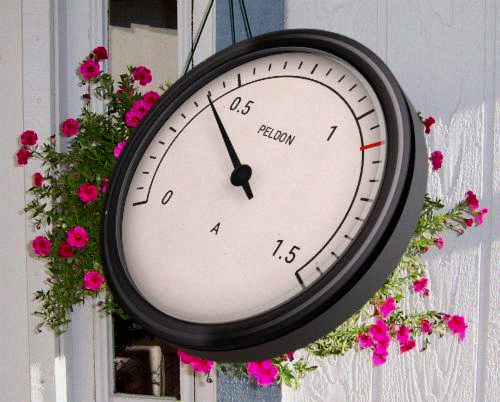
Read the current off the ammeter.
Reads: 0.4 A
